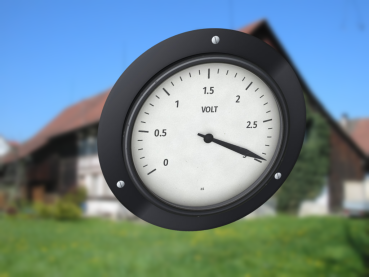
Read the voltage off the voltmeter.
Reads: 2.95 V
